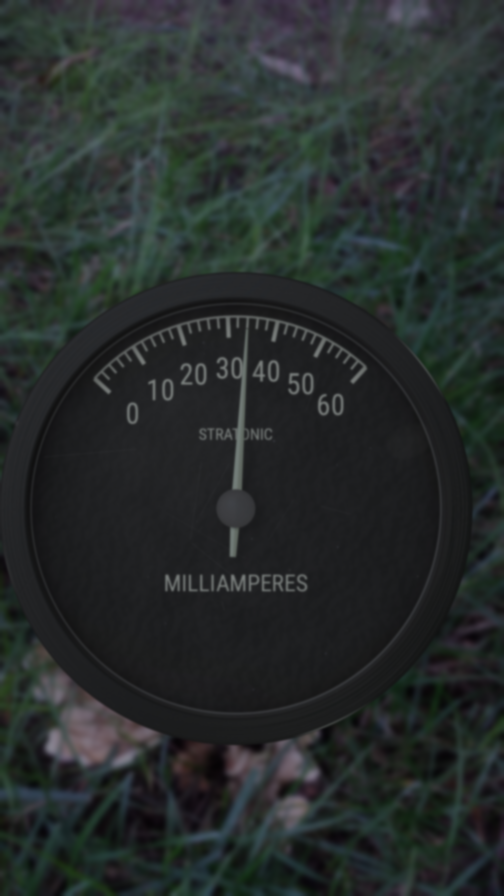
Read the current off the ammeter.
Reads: 34 mA
